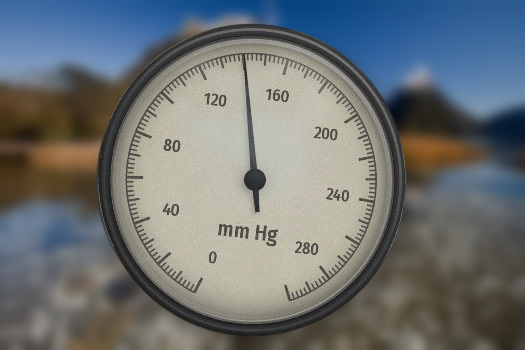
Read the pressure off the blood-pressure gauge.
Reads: 140 mmHg
